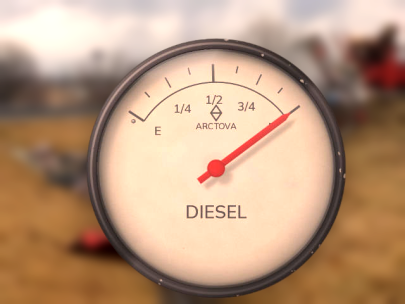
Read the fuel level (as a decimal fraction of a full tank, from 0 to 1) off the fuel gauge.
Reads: 1
